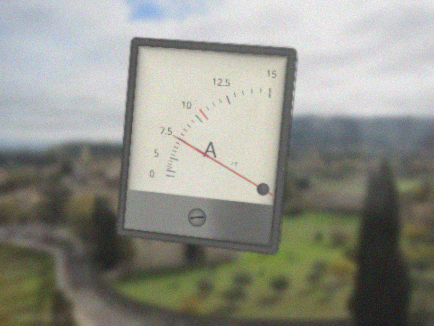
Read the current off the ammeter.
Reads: 7.5 A
